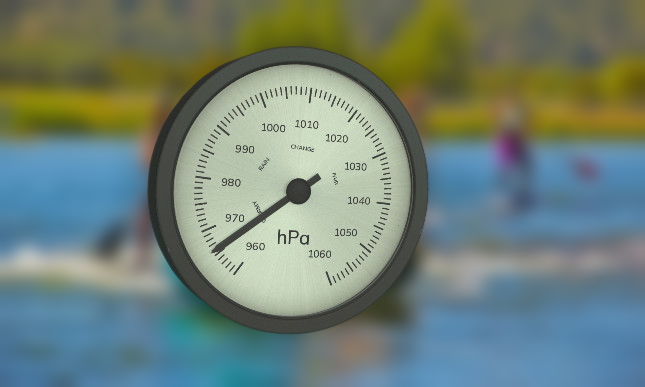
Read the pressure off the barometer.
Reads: 966 hPa
